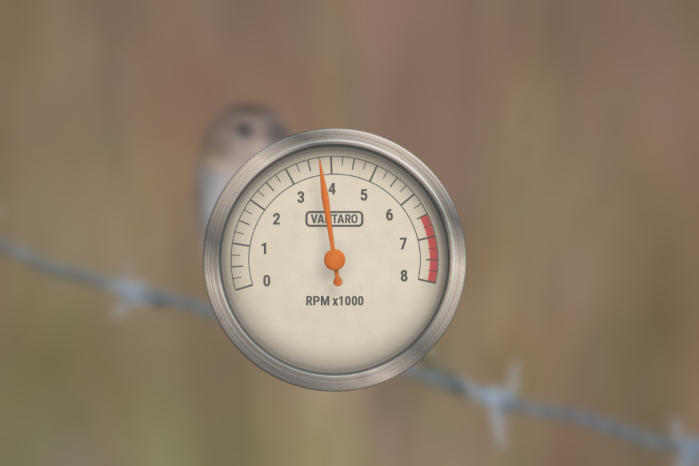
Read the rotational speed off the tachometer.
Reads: 3750 rpm
